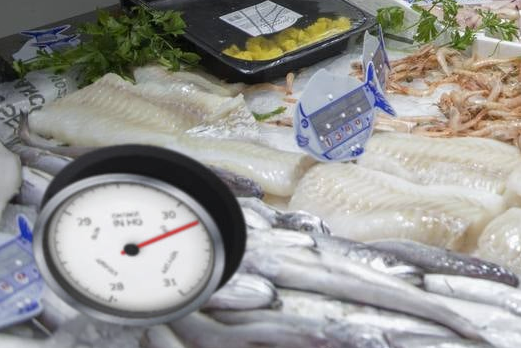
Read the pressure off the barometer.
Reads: 30.2 inHg
